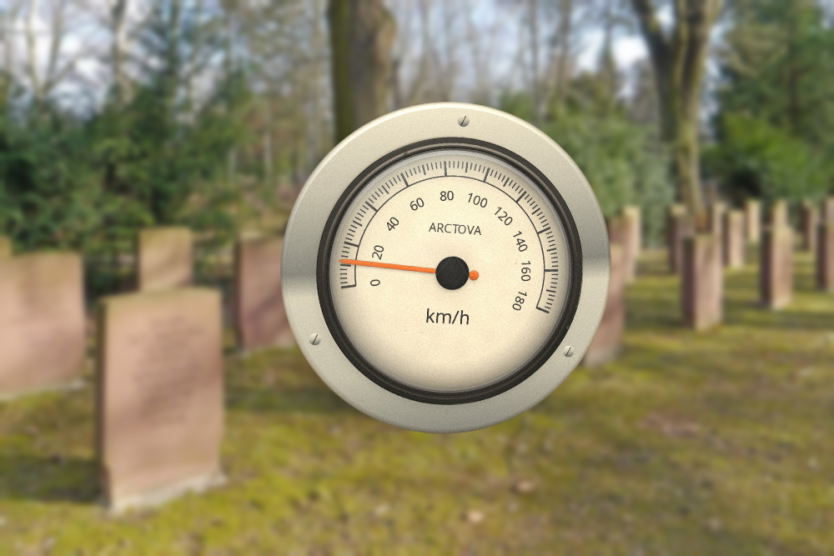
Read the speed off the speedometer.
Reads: 12 km/h
